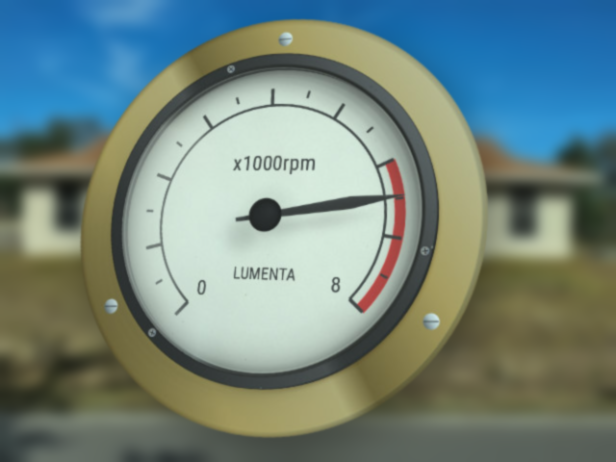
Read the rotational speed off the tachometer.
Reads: 6500 rpm
